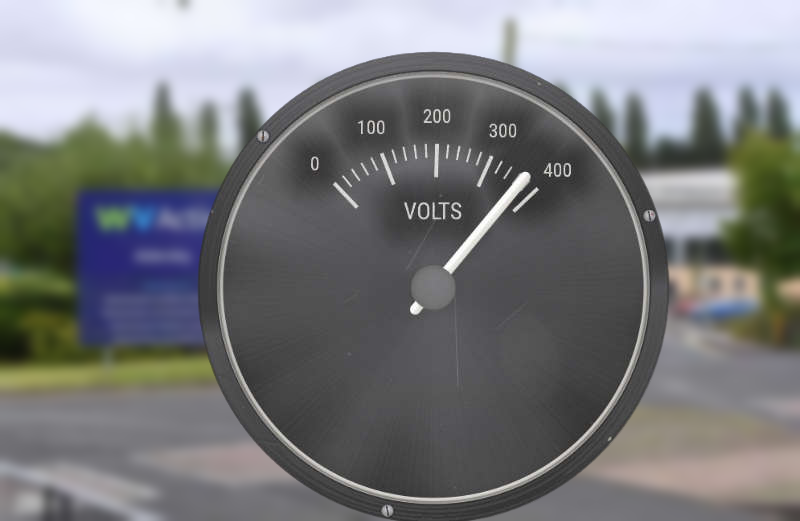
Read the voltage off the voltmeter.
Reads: 370 V
